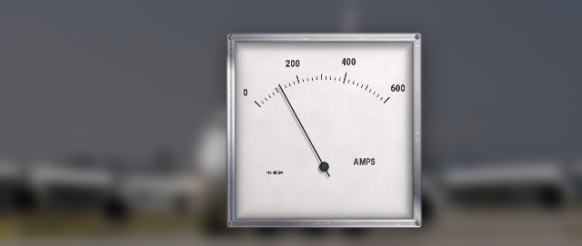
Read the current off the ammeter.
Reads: 120 A
